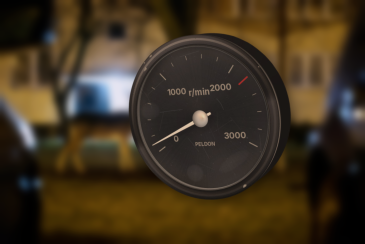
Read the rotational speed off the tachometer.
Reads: 100 rpm
